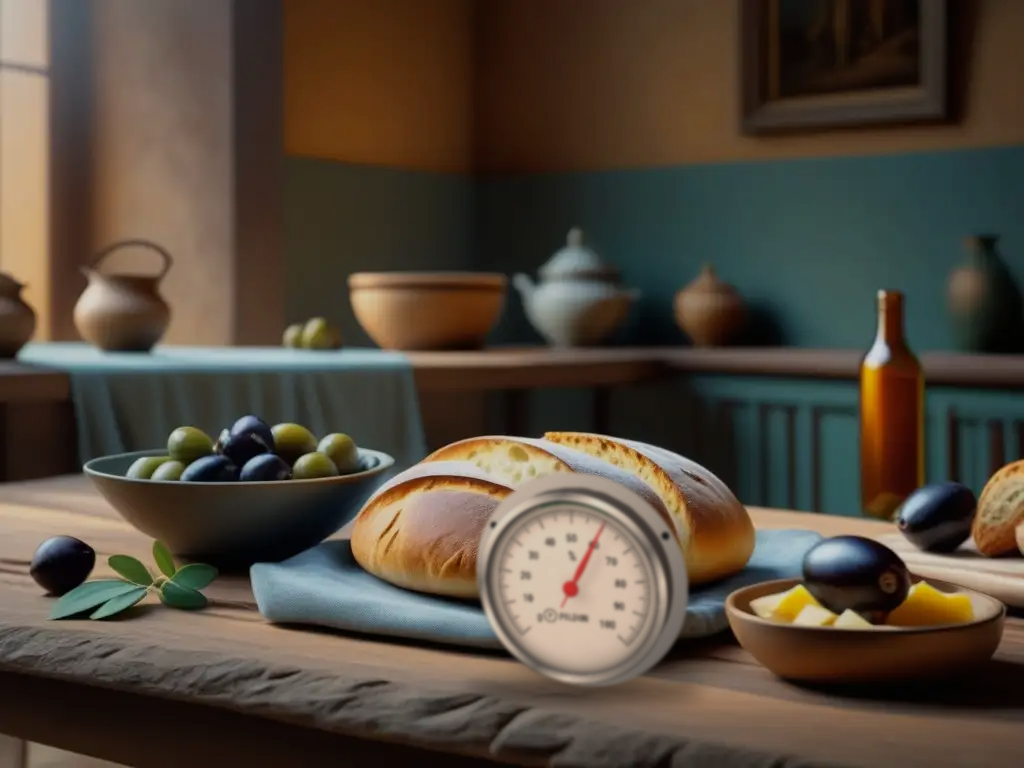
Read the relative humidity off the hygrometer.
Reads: 60 %
